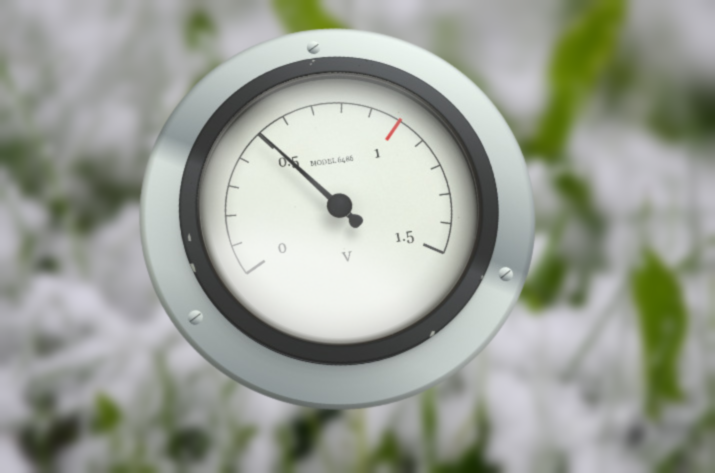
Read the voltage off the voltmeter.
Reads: 0.5 V
